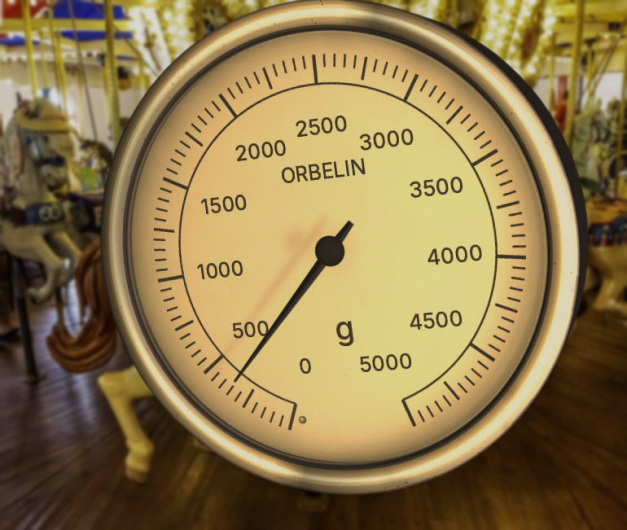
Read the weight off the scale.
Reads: 350 g
